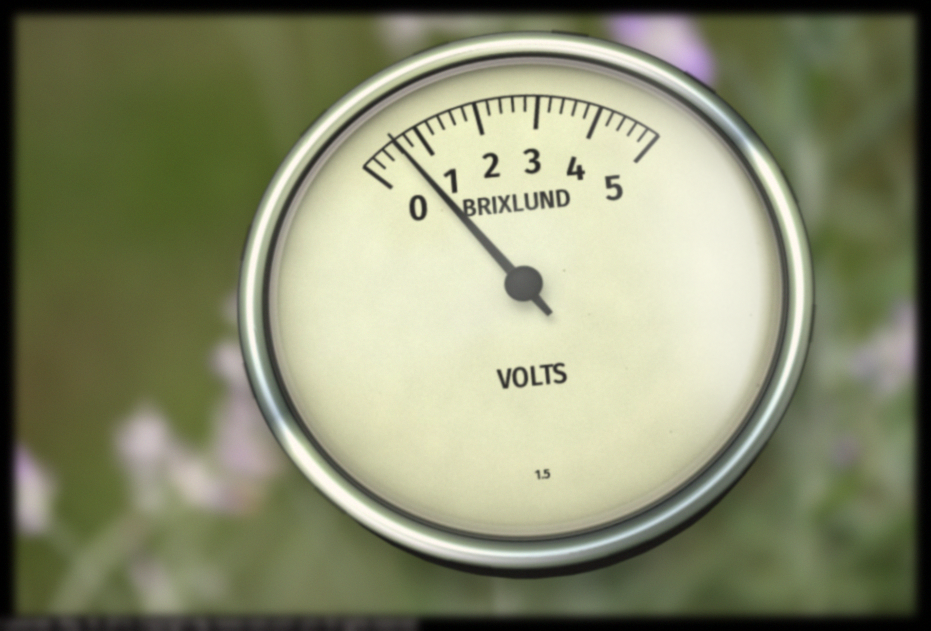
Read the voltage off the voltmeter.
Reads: 0.6 V
